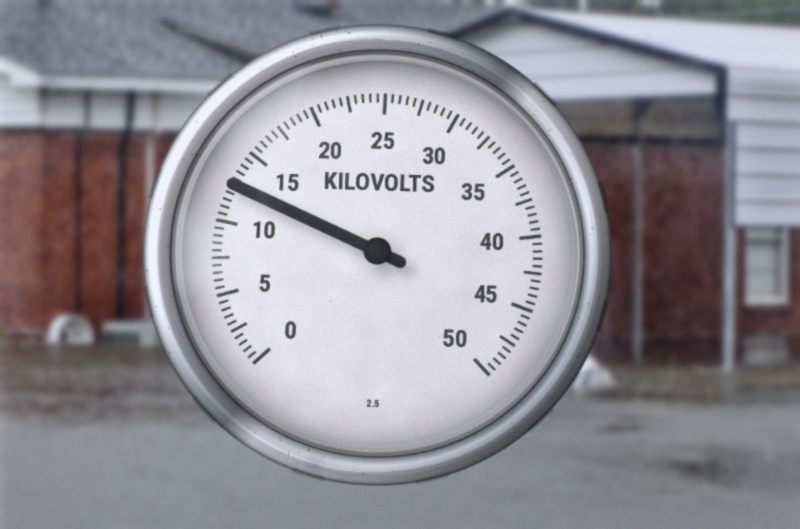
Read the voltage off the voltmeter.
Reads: 12.5 kV
